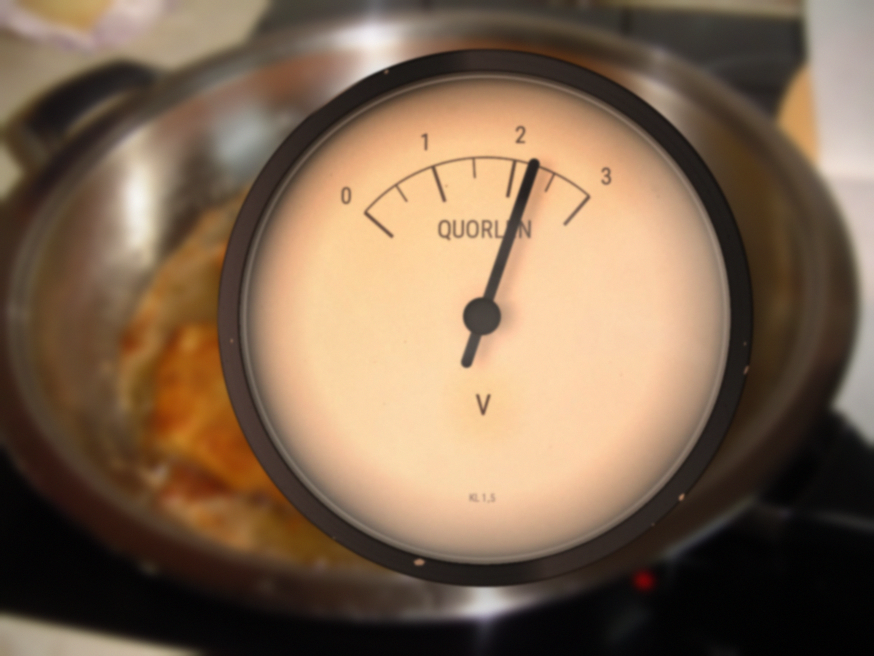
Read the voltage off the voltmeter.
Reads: 2.25 V
